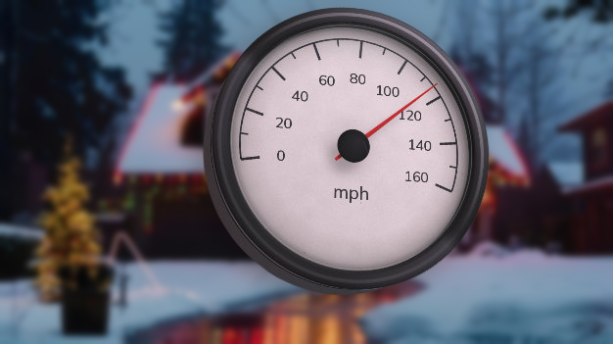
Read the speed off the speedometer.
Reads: 115 mph
